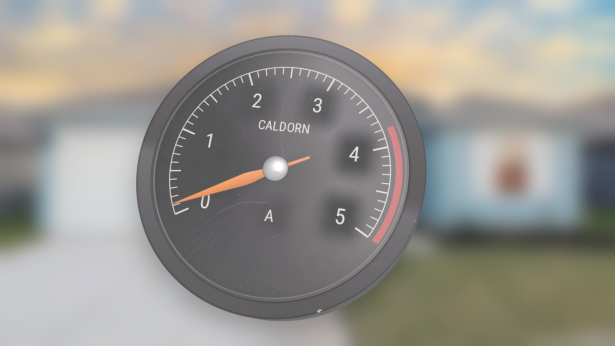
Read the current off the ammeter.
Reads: 0.1 A
